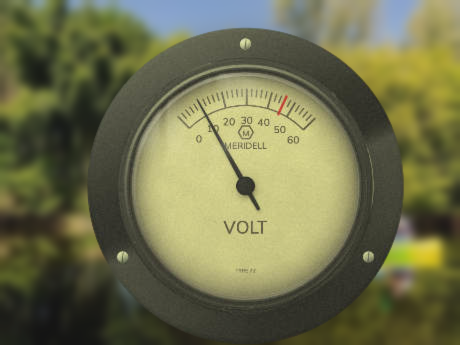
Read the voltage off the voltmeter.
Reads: 10 V
